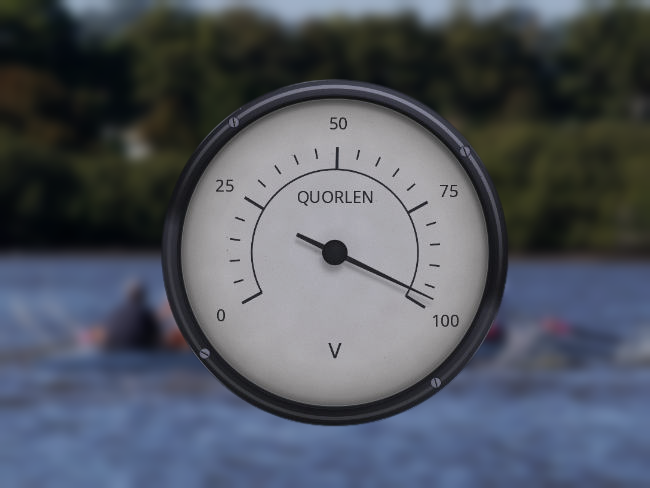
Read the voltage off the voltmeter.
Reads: 97.5 V
